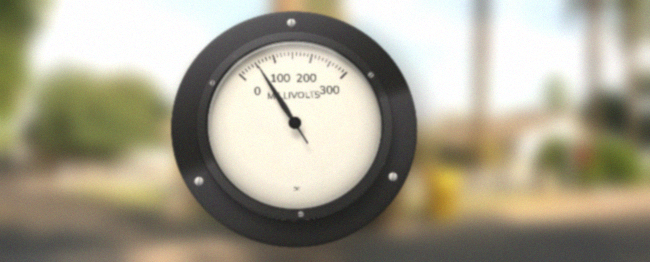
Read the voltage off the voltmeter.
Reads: 50 mV
